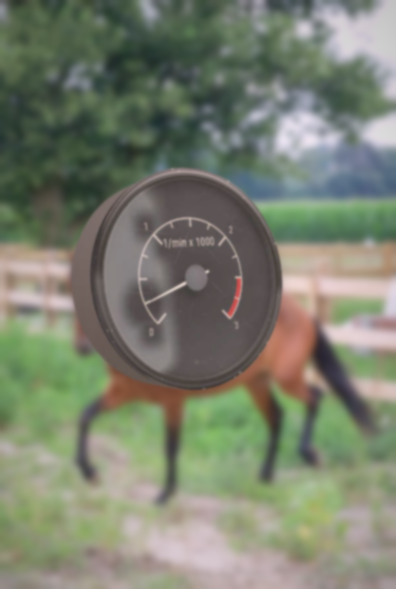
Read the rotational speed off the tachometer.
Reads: 250 rpm
